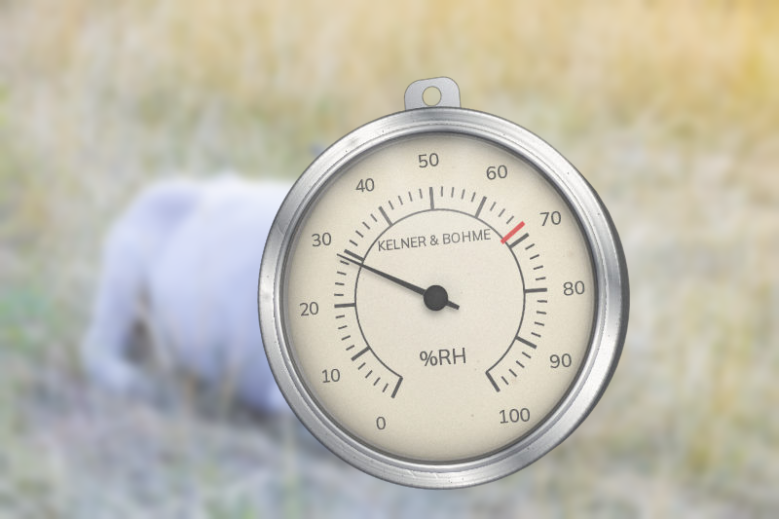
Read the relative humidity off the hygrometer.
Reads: 29 %
